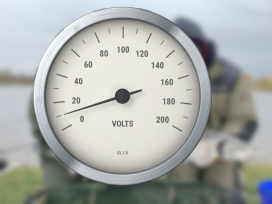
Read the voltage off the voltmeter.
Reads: 10 V
